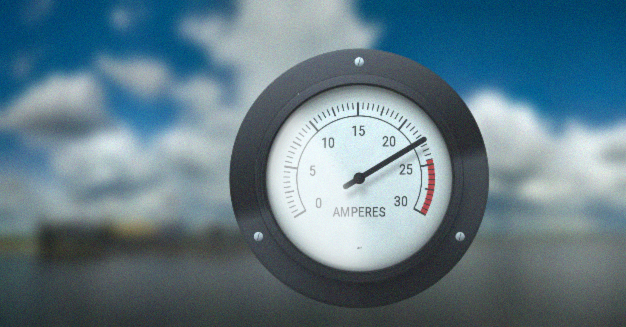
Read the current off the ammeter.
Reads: 22.5 A
